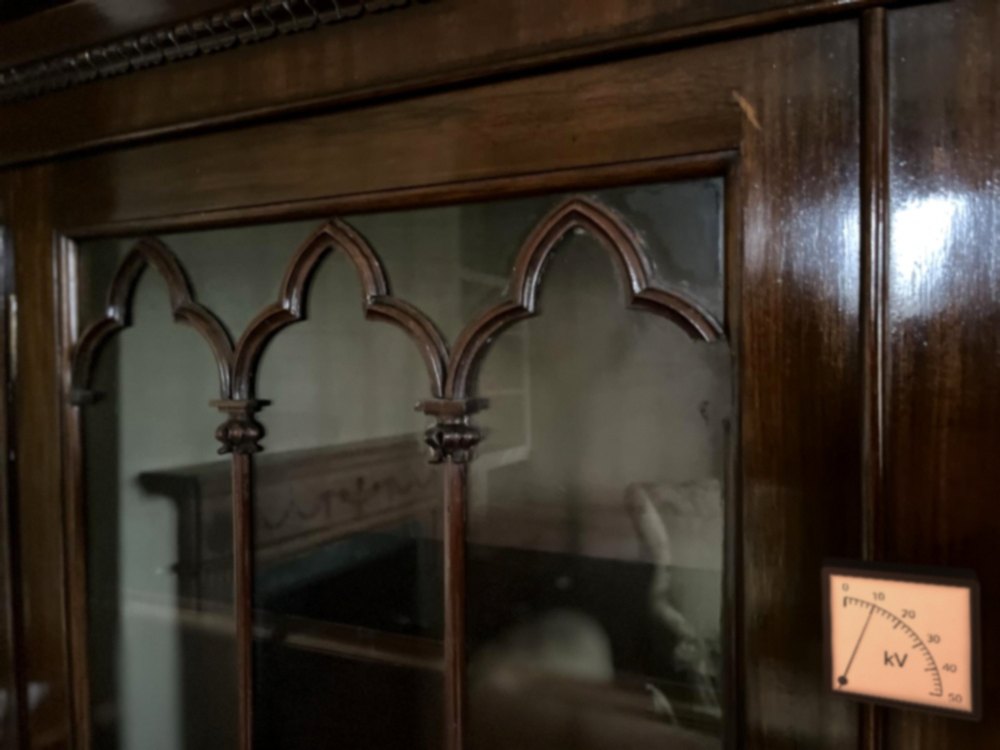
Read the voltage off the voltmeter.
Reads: 10 kV
